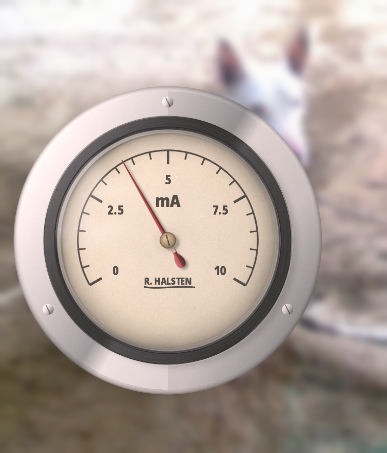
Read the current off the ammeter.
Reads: 3.75 mA
